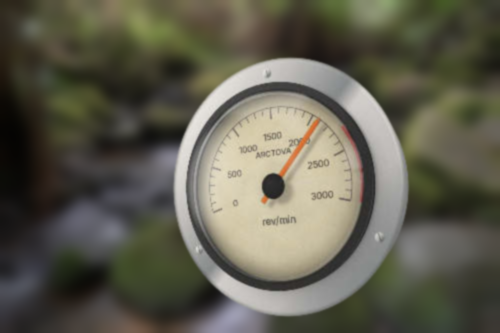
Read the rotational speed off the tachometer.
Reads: 2100 rpm
